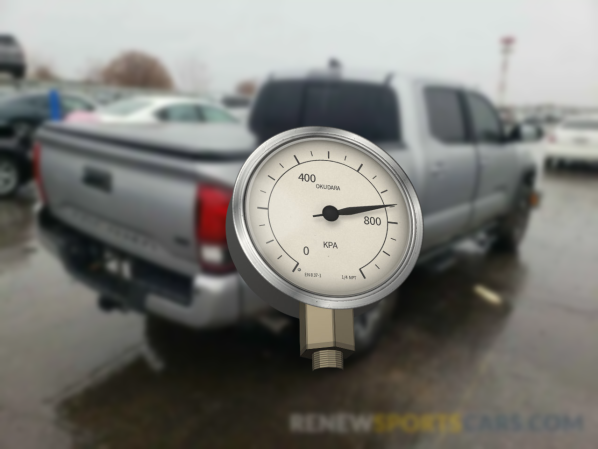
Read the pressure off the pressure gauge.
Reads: 750 kPa
